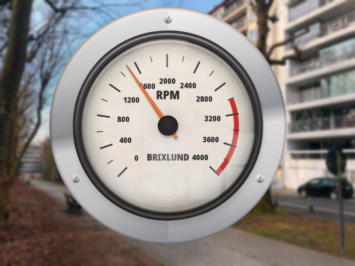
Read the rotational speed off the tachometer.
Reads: 1500 rpm
